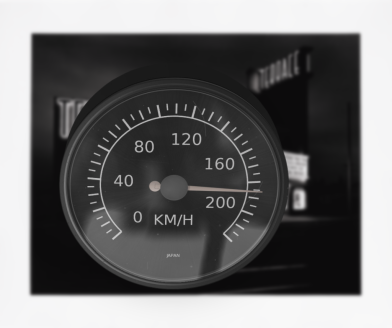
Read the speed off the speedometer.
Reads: 185 km/h
